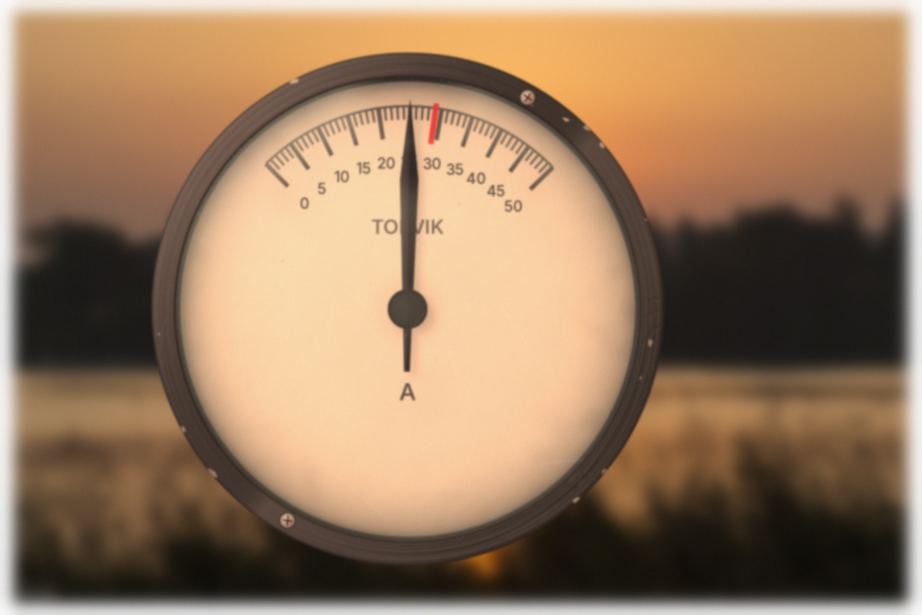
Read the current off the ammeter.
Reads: 25 A
